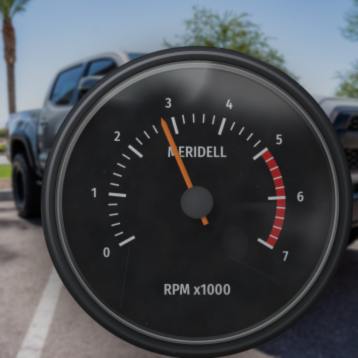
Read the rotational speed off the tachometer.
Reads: 2800 rpm
